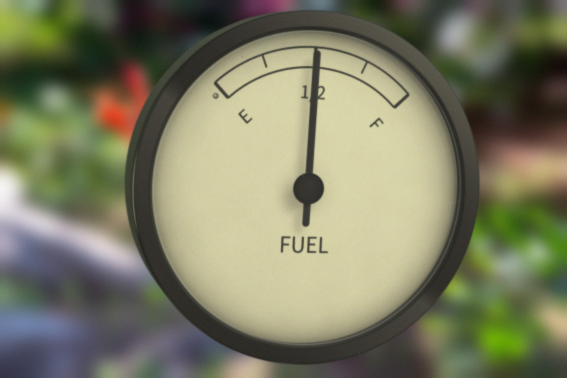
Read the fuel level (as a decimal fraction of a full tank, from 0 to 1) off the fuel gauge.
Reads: 0.5
